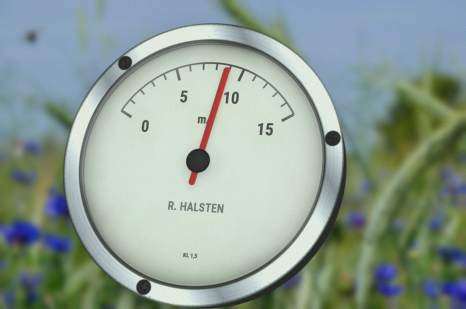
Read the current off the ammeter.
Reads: 9 mA
